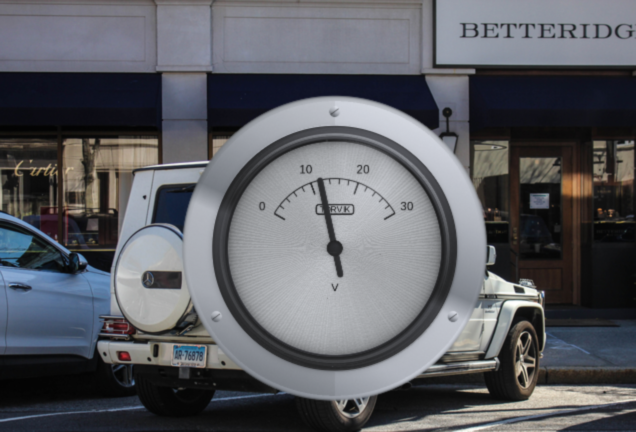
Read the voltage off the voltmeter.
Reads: 12 V
